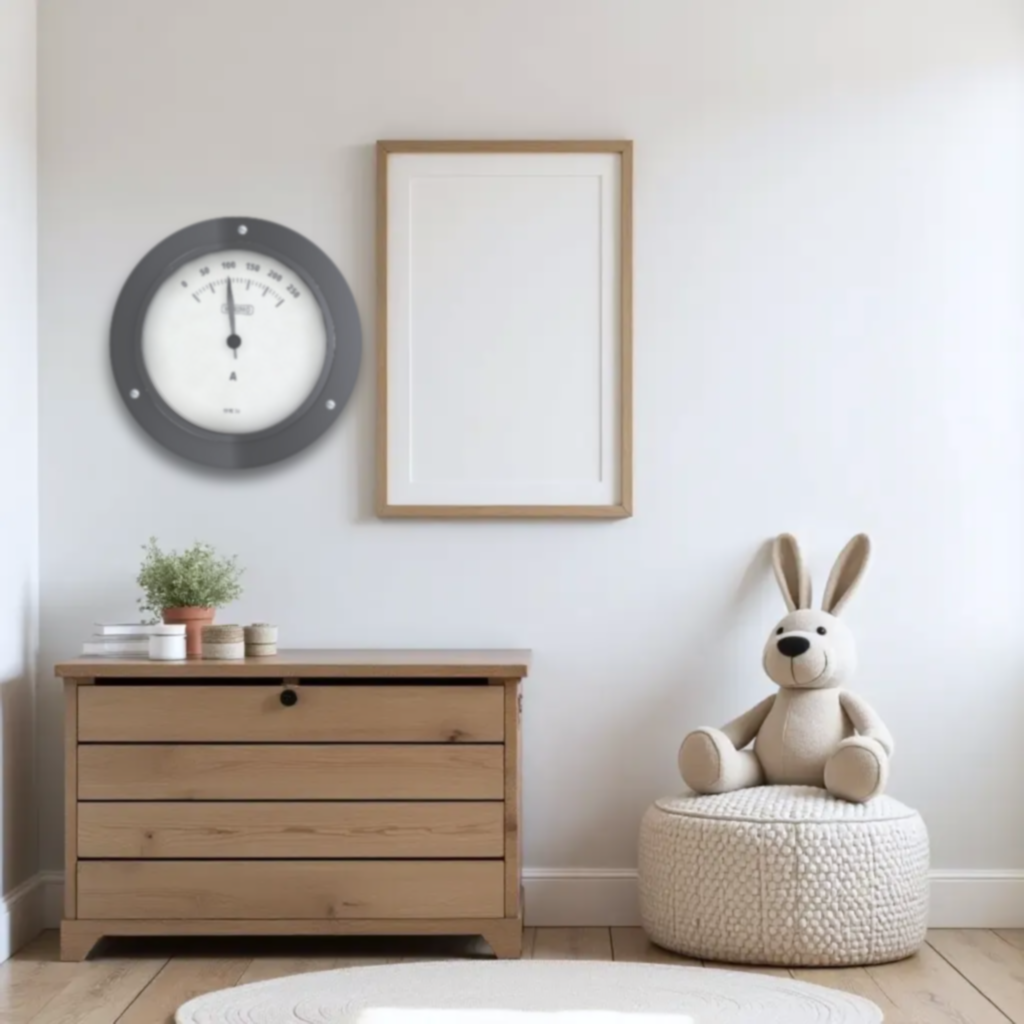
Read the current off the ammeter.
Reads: 100 A
